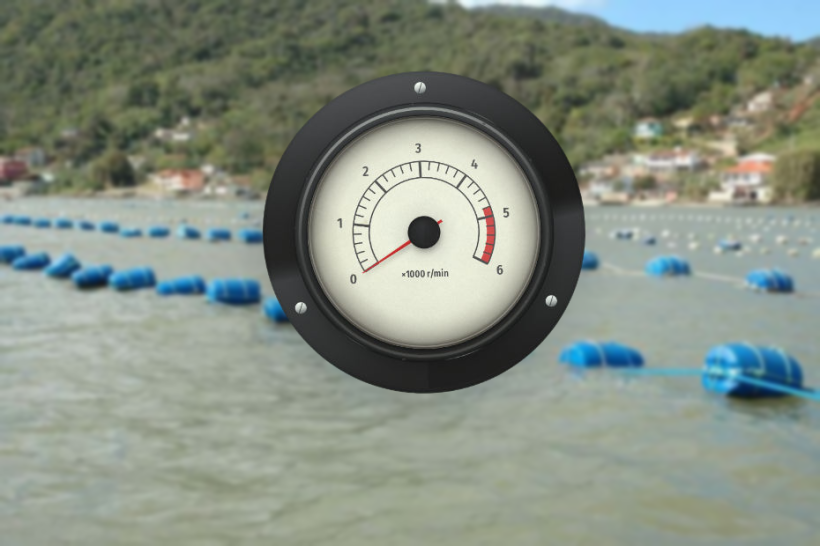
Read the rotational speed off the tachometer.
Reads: 0 rpm
